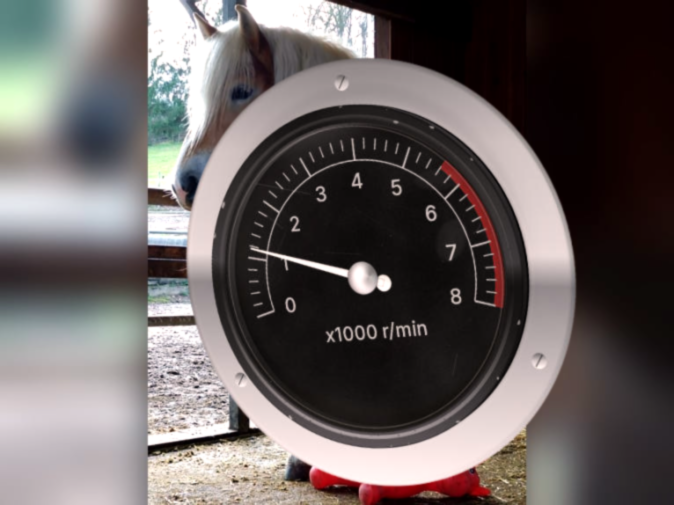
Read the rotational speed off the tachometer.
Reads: 1200 rpm
